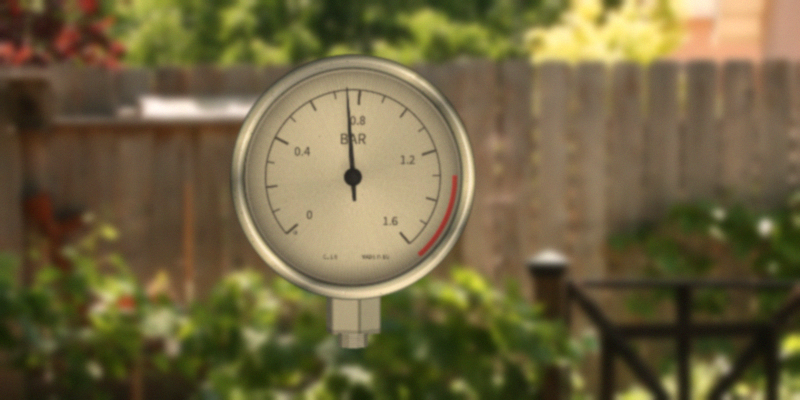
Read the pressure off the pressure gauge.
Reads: 0.75 bar
